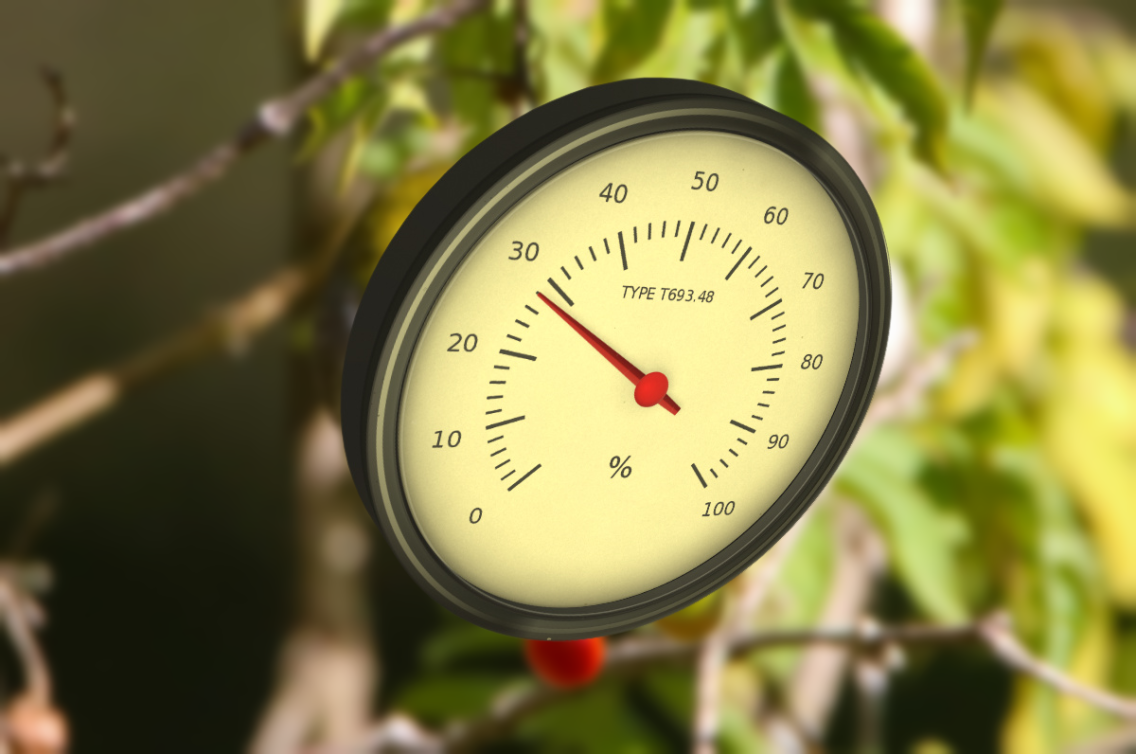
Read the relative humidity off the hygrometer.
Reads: 28 %
